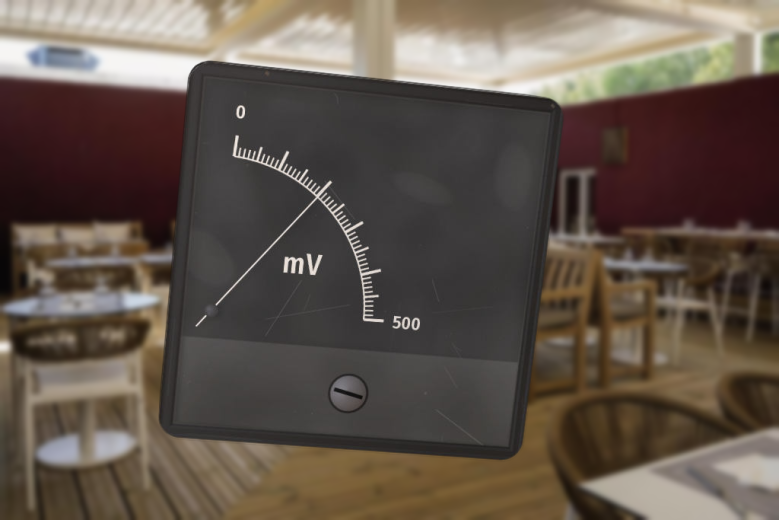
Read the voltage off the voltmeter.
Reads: 200 mV
